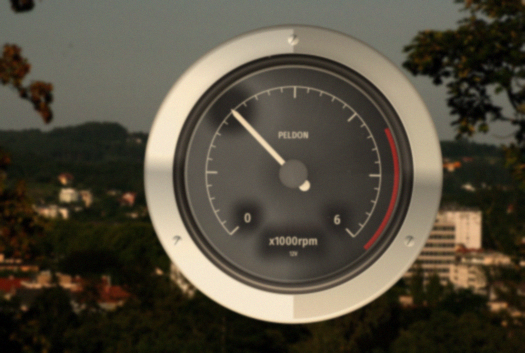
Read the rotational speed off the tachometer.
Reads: 2000 rpm
